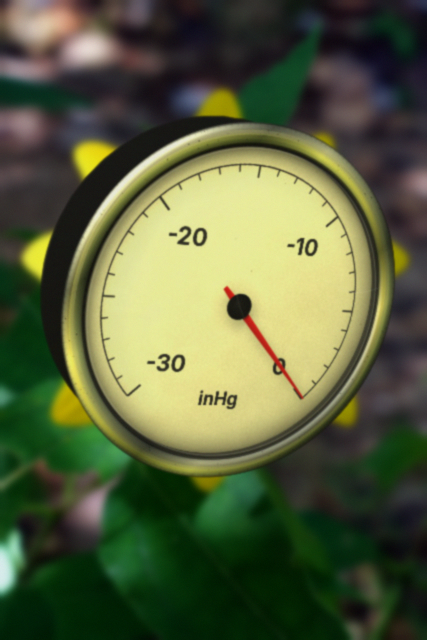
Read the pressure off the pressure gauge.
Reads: 0 inHg
